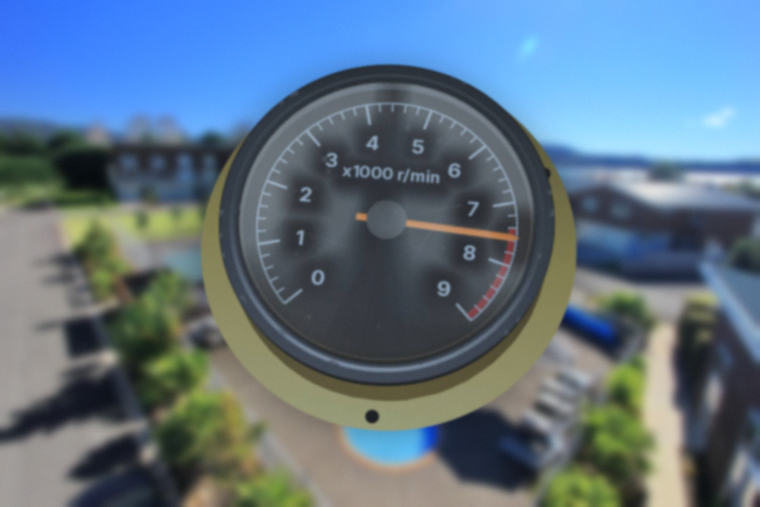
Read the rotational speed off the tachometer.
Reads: 7600 rpm
